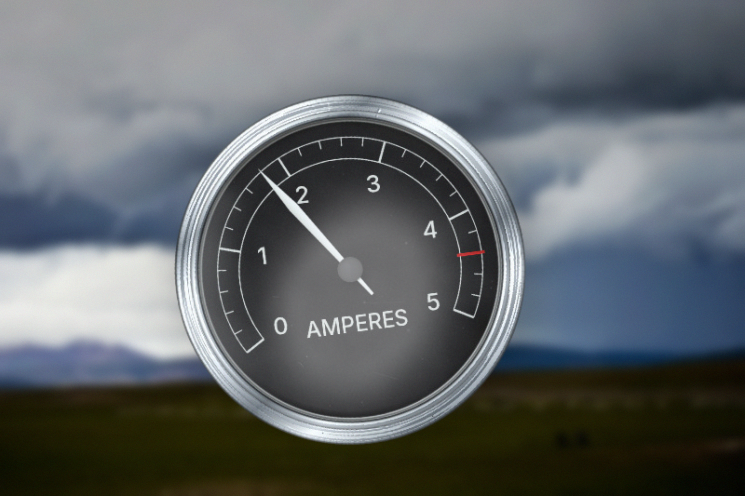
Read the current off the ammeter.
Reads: 1.8 A
